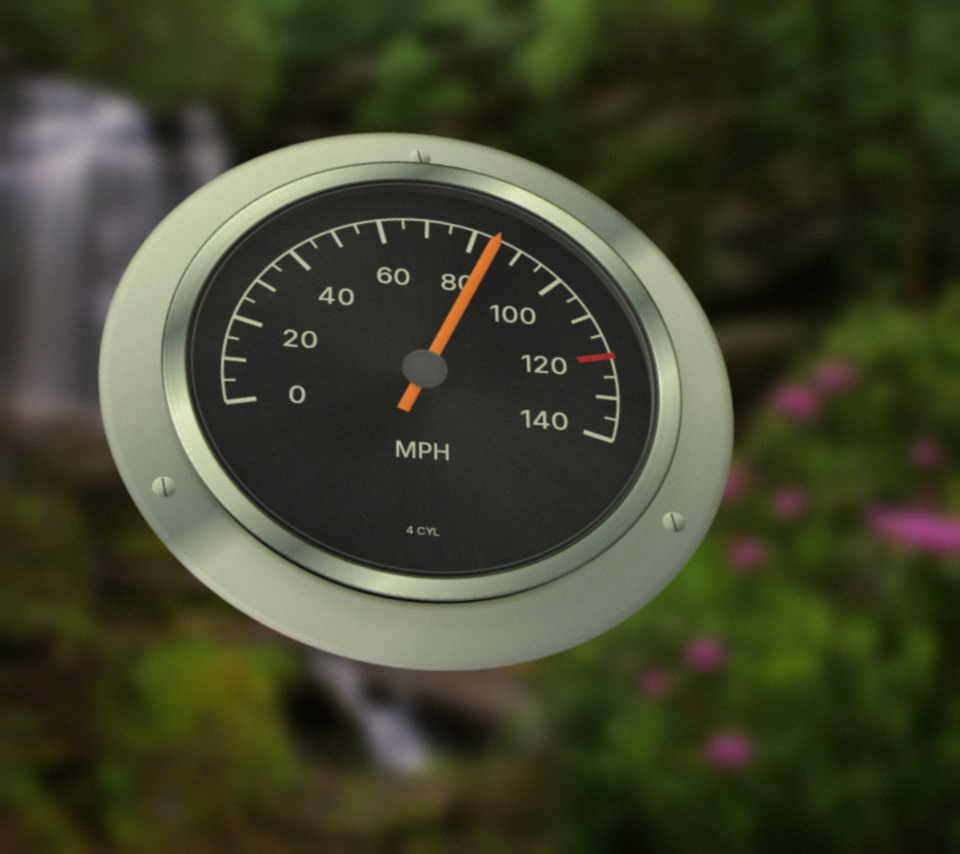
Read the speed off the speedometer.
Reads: 85 mph
